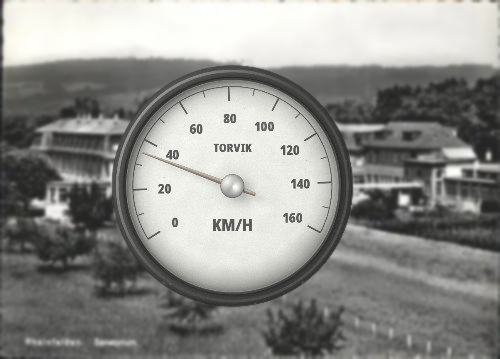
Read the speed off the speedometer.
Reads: 35 km/h
